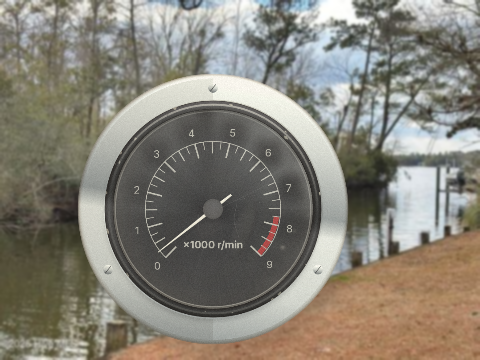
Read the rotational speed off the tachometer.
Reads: 250 rpm
